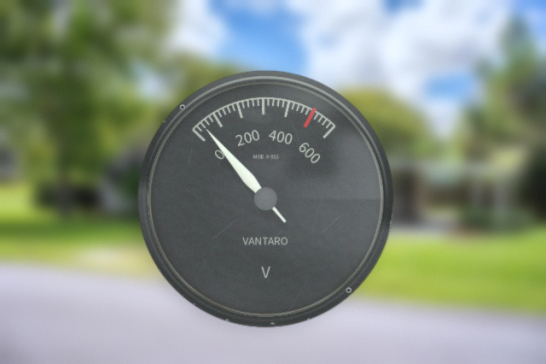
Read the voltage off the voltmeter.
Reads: 40 V
